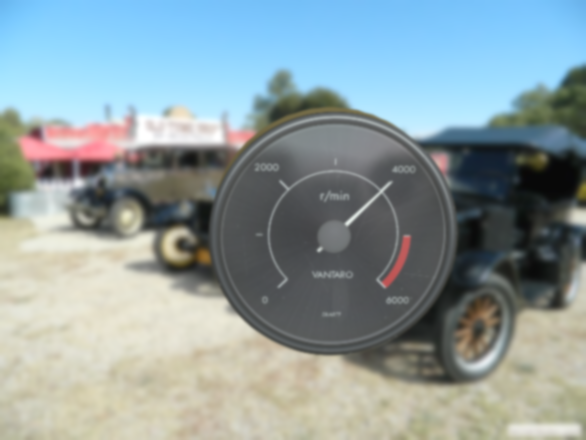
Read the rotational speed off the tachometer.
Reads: 4000 rpm
